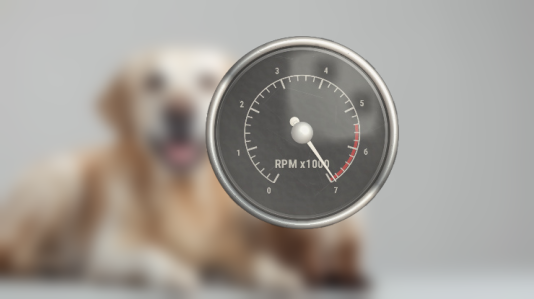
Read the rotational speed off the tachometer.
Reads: 6900 rpm
